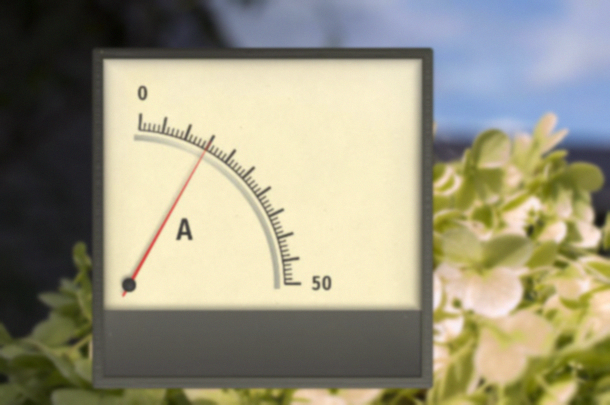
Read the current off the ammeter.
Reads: 15 A
